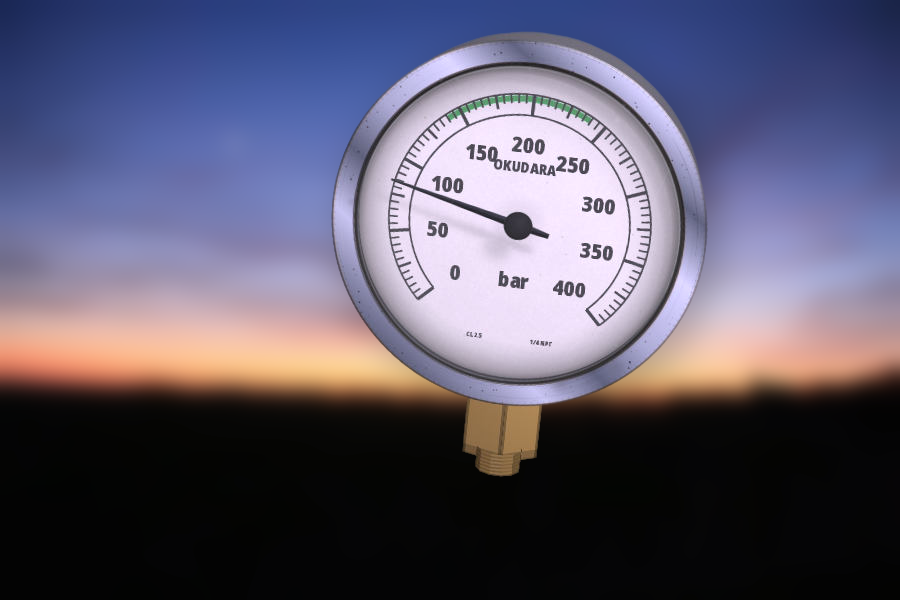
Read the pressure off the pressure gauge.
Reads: 85 bar
